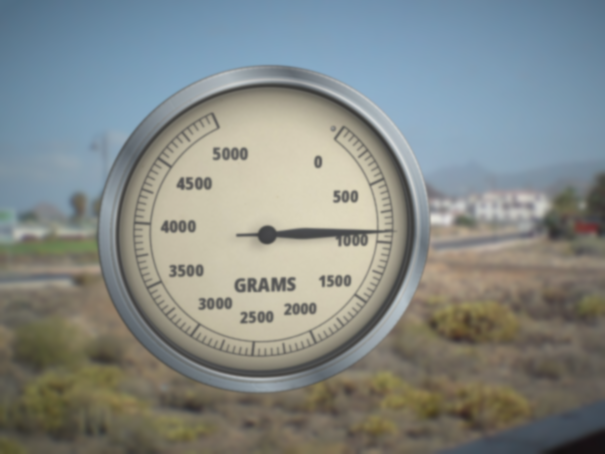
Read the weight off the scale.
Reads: 900 g
